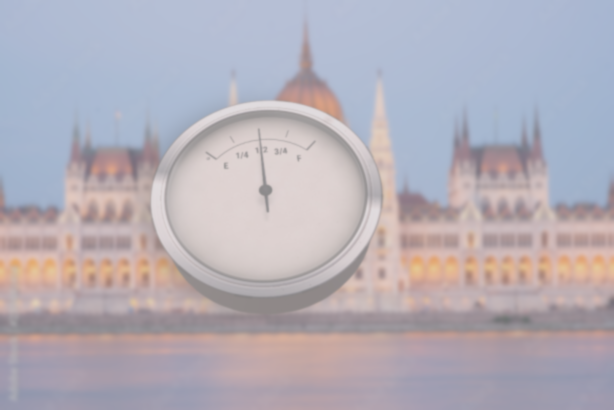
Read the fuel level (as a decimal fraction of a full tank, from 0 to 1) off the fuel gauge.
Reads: 0.5
